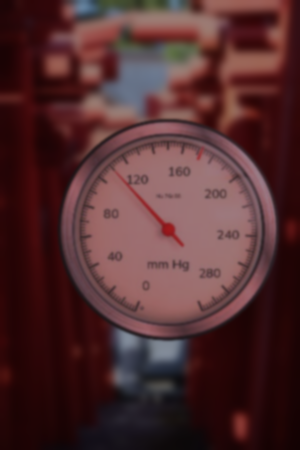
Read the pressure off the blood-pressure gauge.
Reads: 110 mmHg
